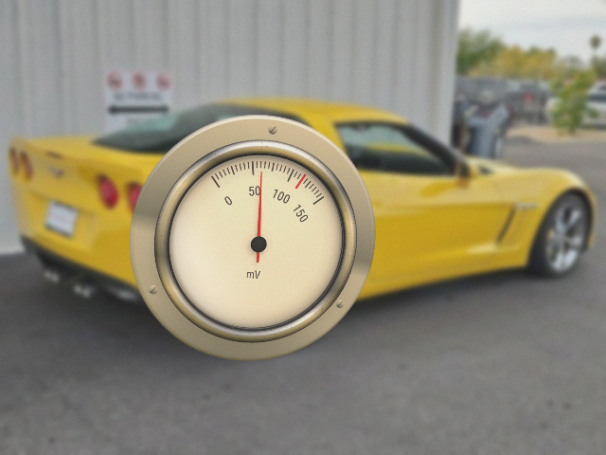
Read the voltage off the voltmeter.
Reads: 60 mV
